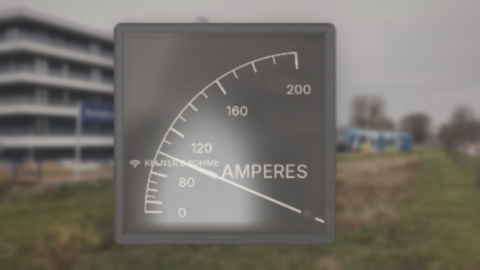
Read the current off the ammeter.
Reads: 100 A
